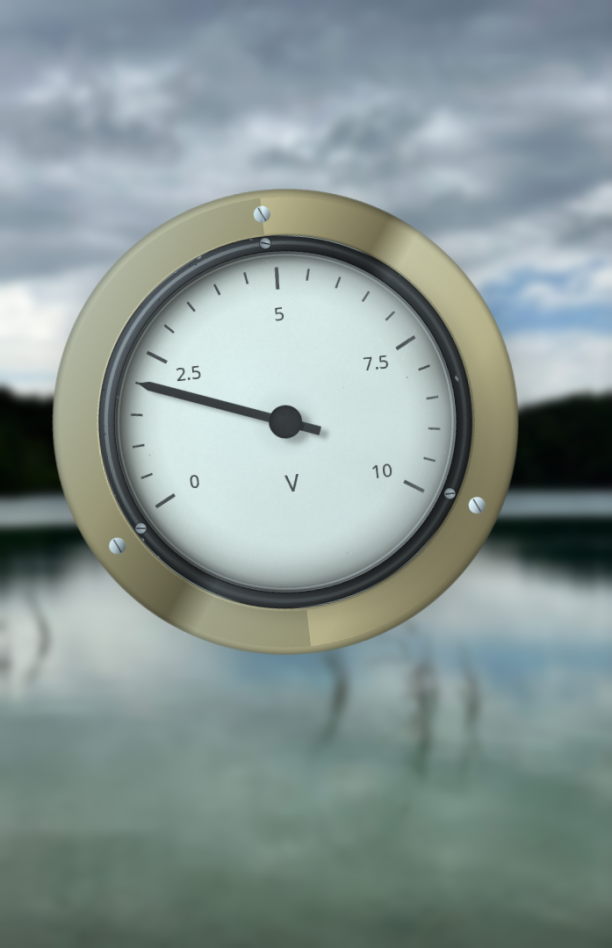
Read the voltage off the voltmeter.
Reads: 2 V
